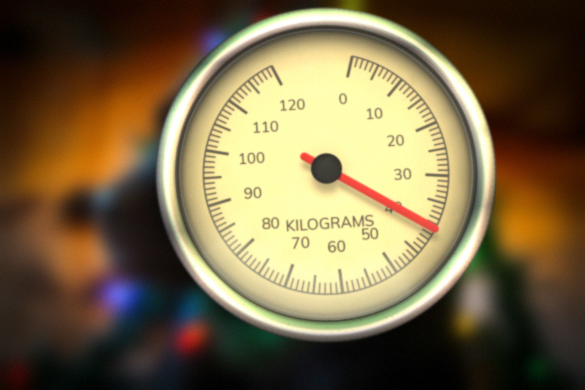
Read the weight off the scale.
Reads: 40 kg
